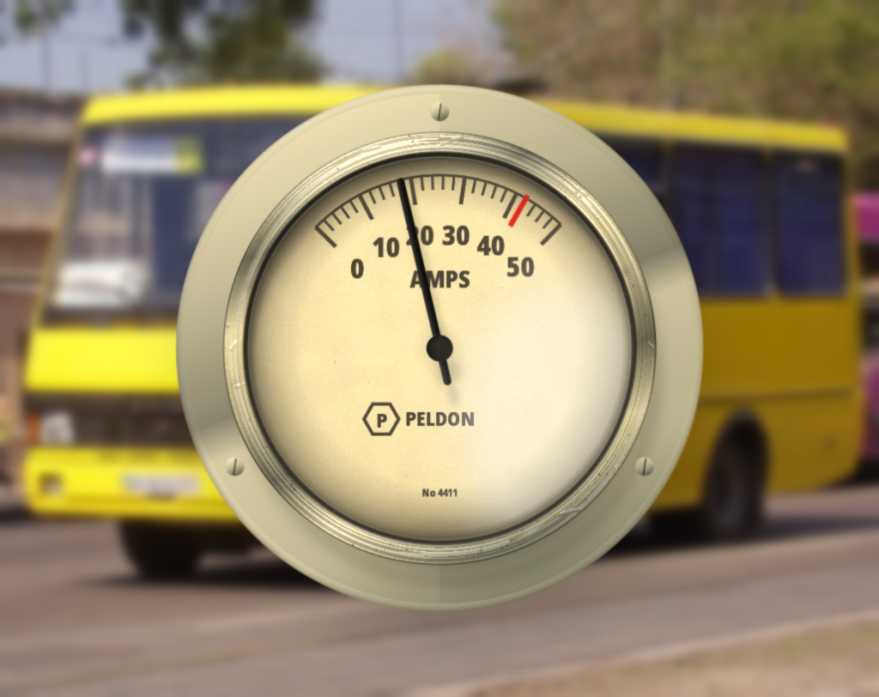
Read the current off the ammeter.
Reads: 18 A
